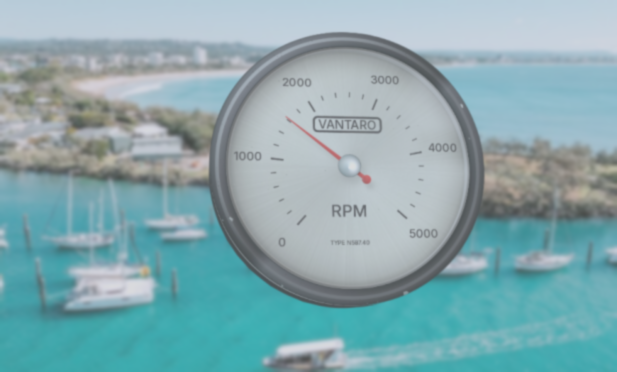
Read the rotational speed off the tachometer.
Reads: 1600 rpm
